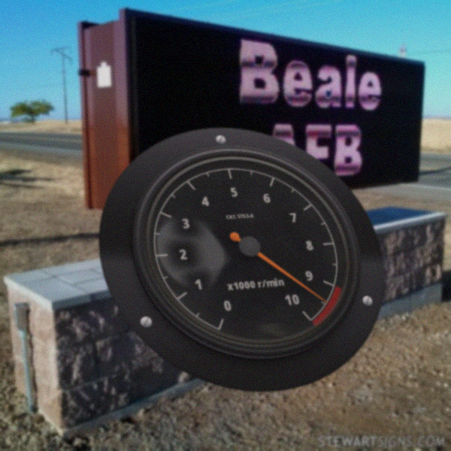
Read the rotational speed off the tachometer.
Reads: 9500 rpm
